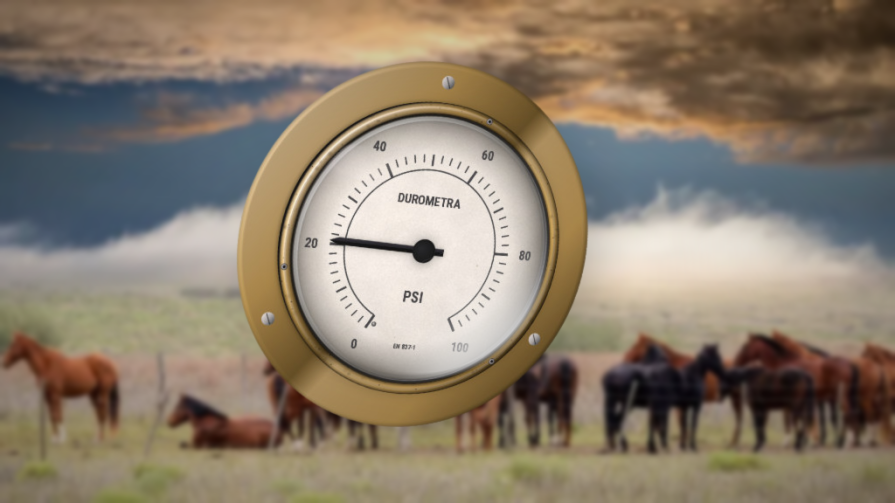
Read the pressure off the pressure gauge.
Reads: 21 psi
